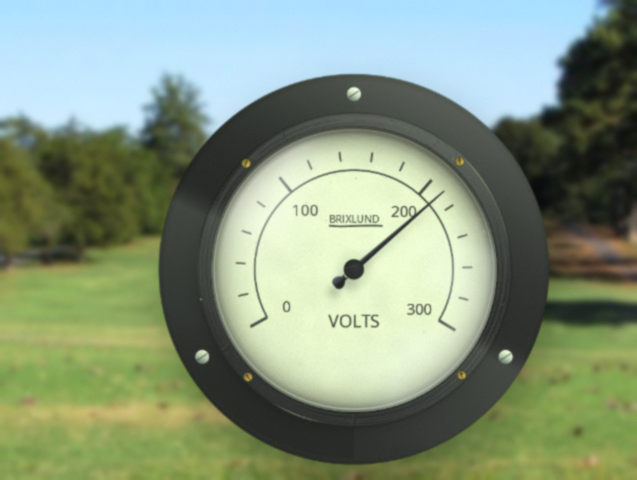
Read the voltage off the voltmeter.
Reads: 210 V
